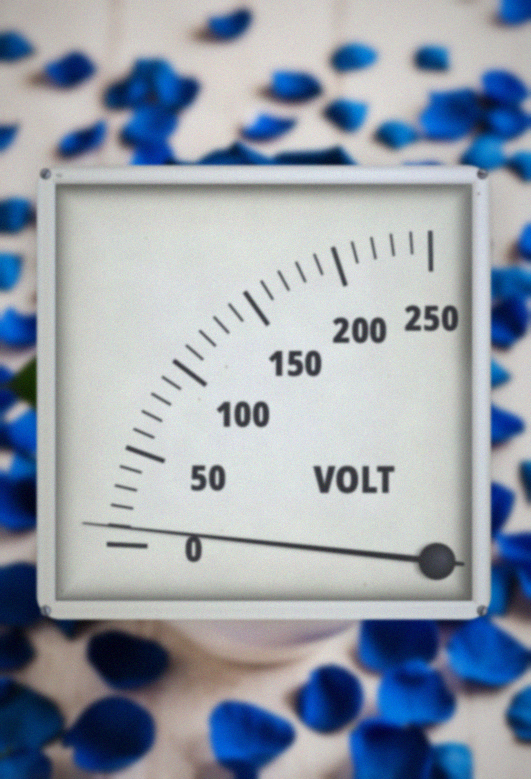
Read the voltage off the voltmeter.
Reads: 10 V
